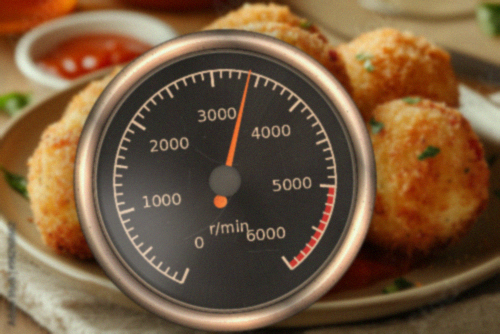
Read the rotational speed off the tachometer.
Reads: 3400 rpm
